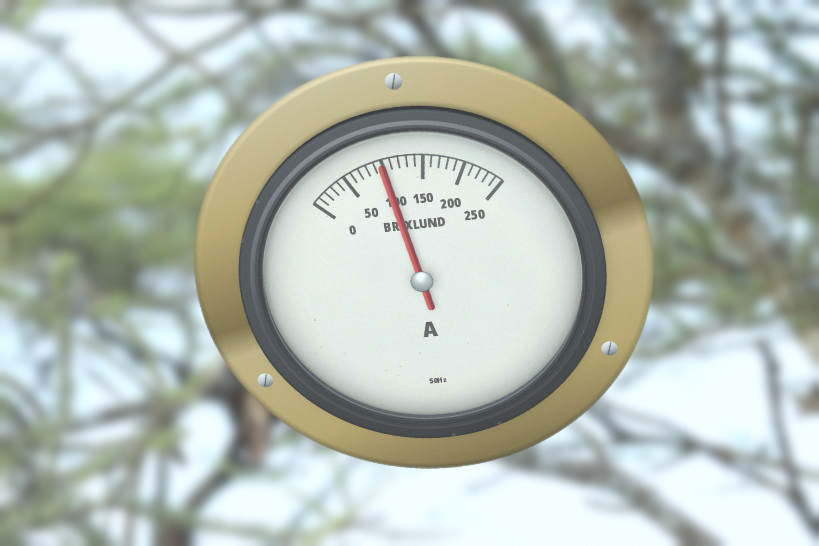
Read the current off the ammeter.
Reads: 100 A
